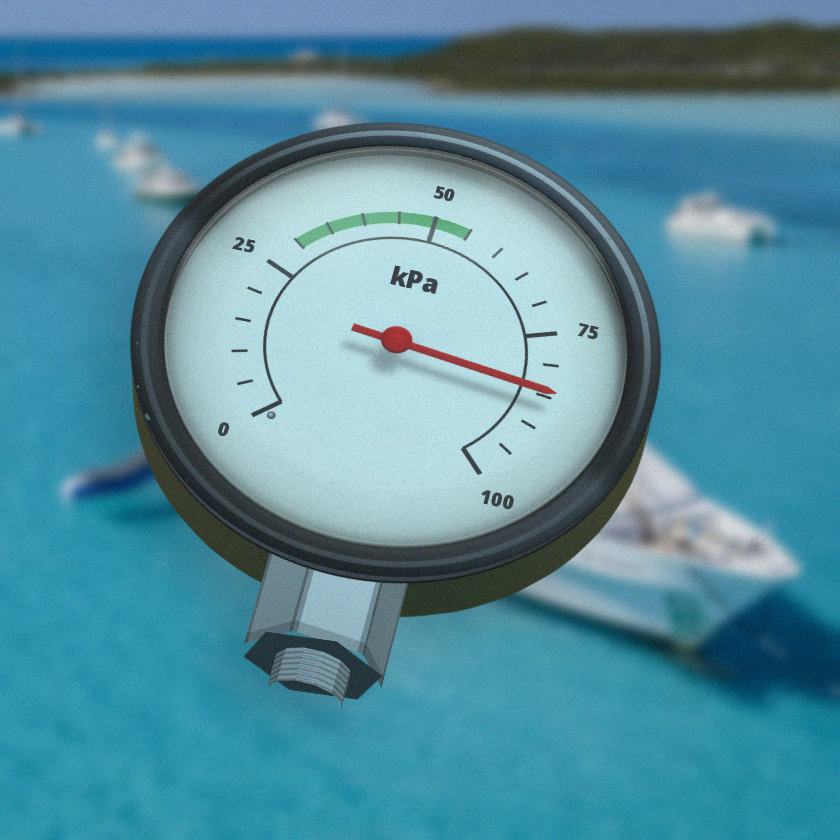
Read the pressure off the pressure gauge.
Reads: 85 kPa
